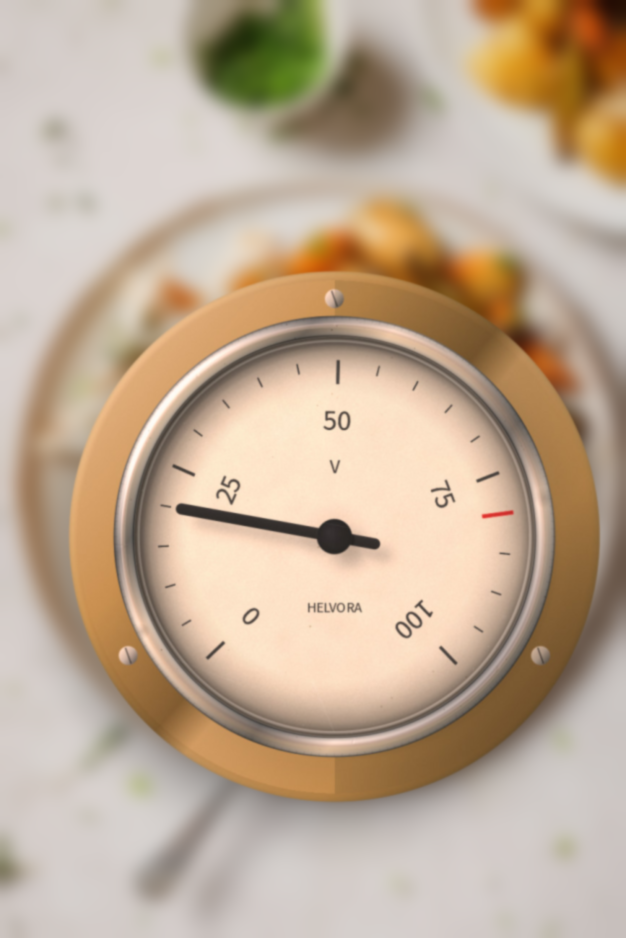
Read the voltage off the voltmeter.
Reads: 20 V
